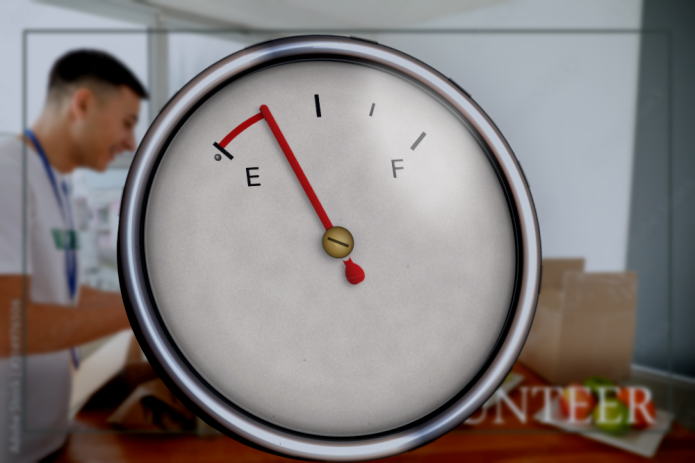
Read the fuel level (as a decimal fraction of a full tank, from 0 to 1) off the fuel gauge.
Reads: 0.25
